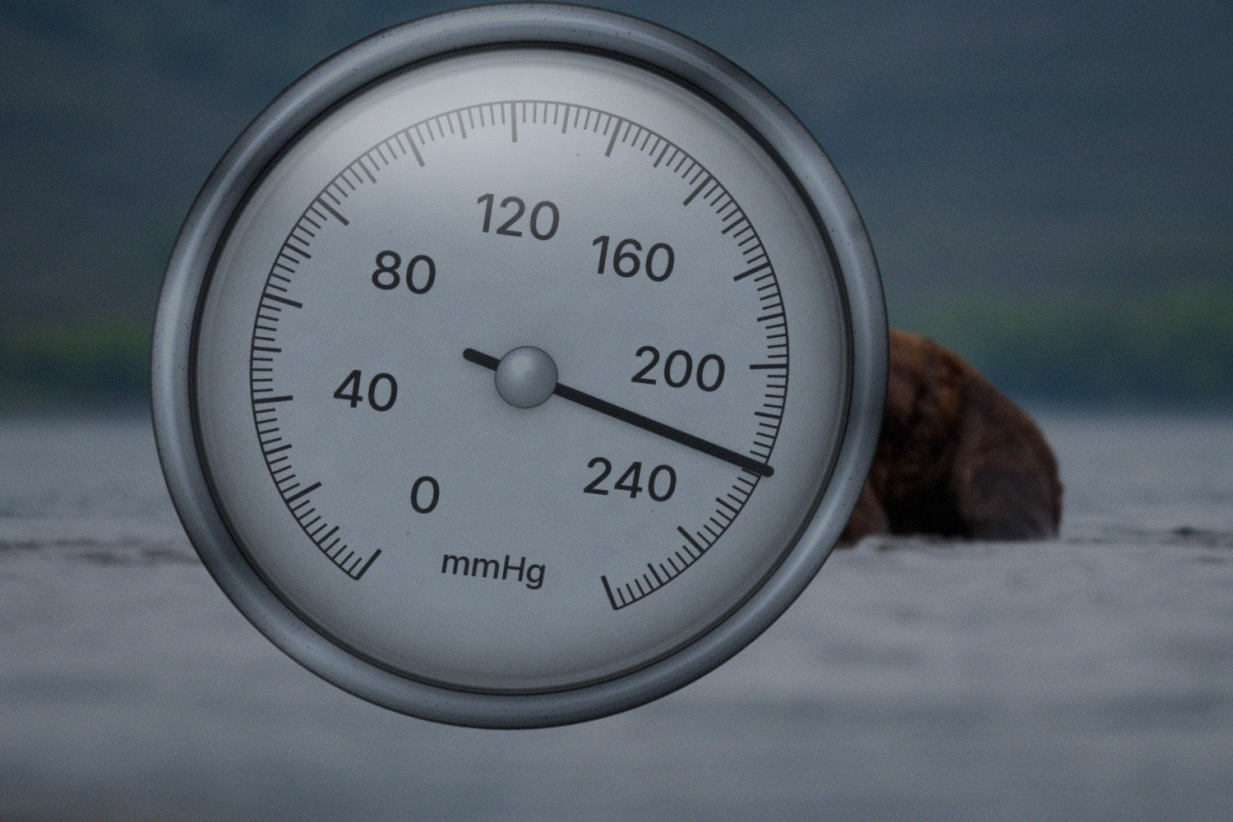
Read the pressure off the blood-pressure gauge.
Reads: 220 mmHg
